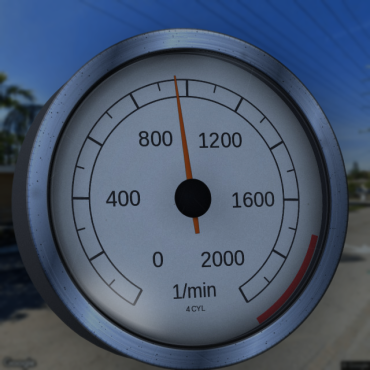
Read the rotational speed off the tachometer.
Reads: 950 rpm
